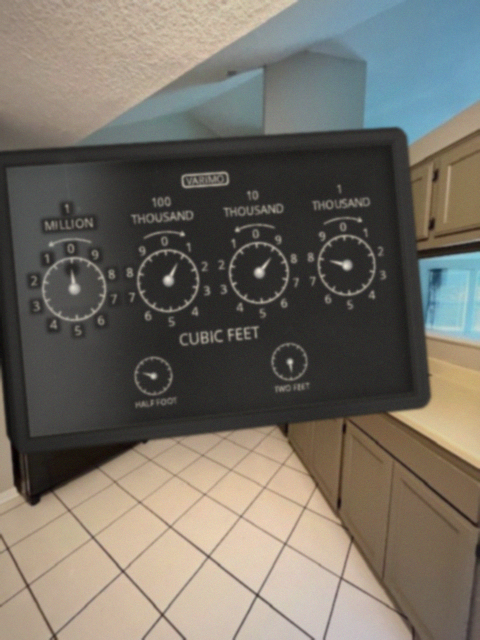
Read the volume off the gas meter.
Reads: 8800 ft³
